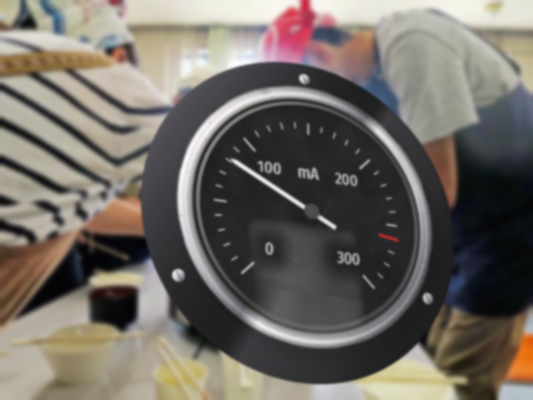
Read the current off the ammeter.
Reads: 80 mA
